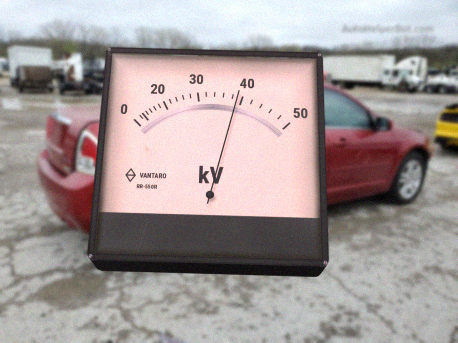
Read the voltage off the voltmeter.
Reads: 39 kV
